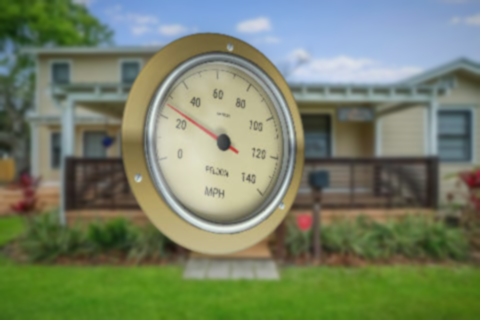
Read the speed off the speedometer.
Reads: 25 mph
